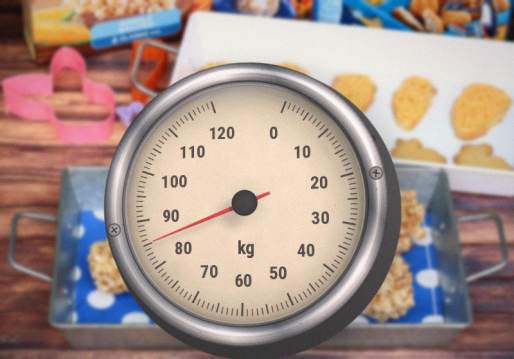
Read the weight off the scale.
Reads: 85 kg
